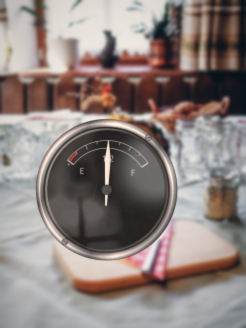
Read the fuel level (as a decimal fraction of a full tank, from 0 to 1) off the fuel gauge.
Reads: 0.5
